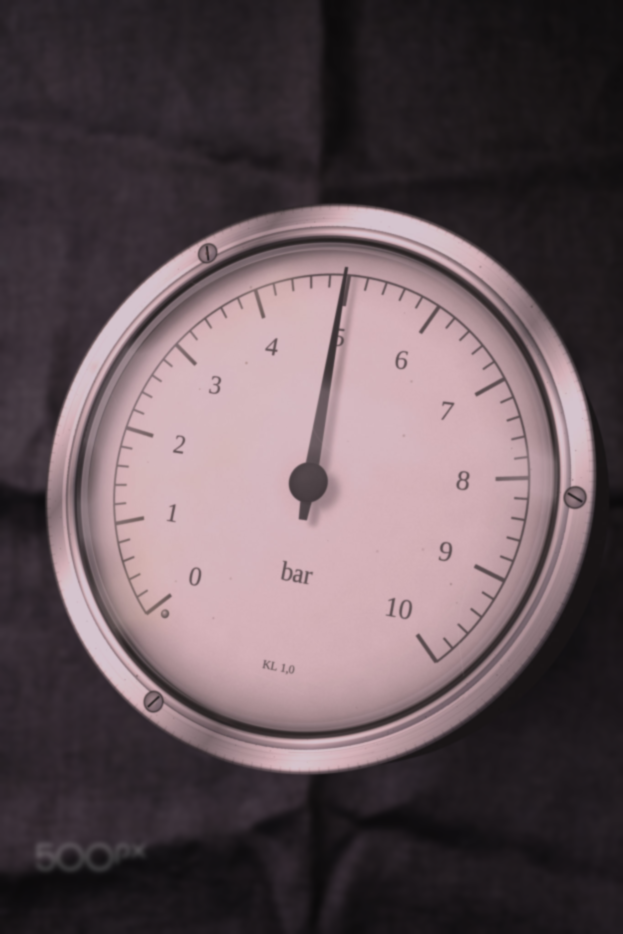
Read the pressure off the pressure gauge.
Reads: 5 bar
